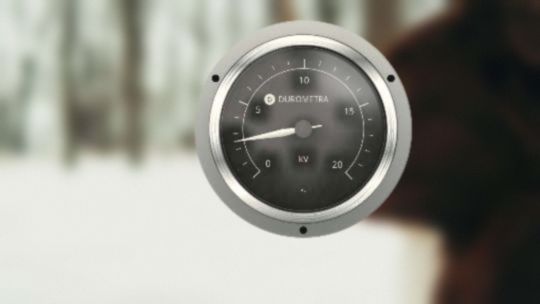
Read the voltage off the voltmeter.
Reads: 2.5 kV
